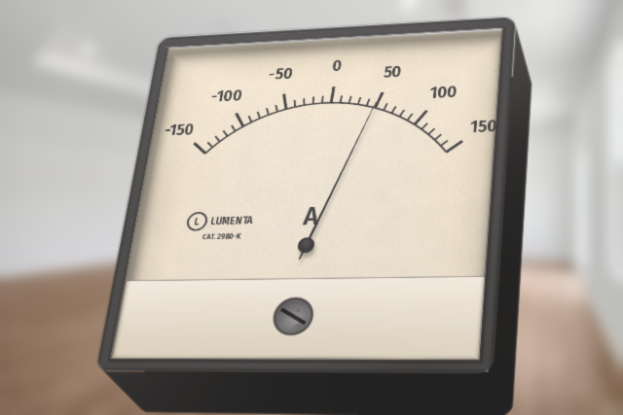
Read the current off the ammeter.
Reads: 50 A
